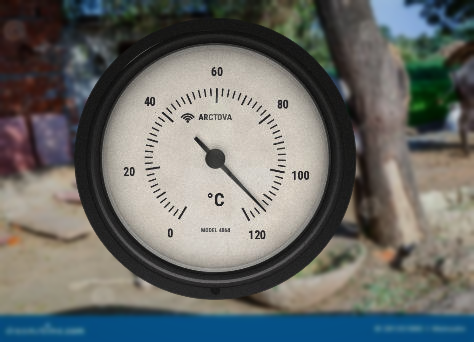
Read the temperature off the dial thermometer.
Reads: 114 °C
